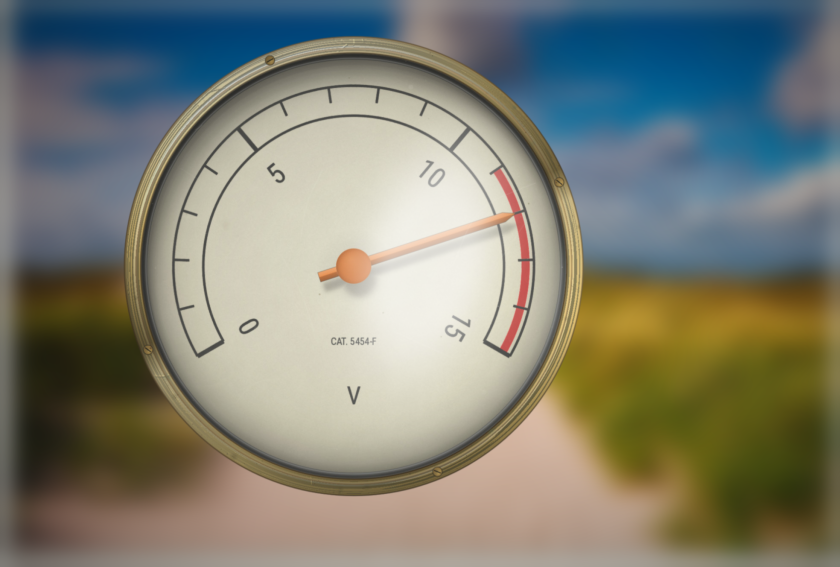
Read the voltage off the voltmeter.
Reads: 12 V
